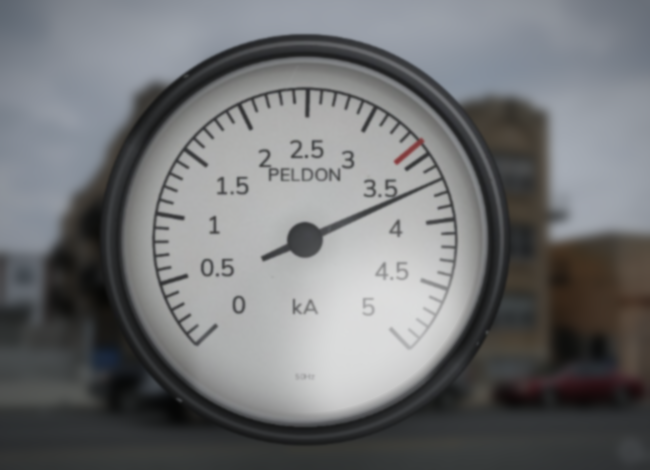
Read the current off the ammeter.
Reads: 3.7 kA
